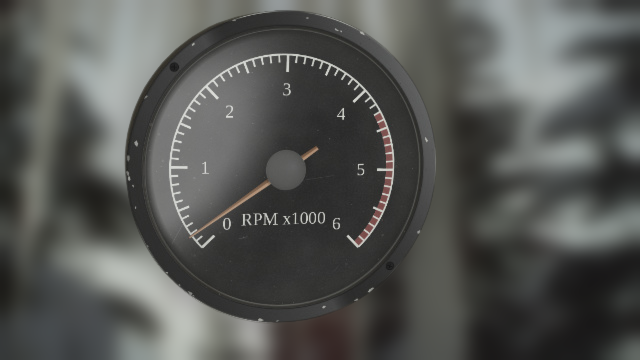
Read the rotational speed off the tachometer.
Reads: 200 rpm
